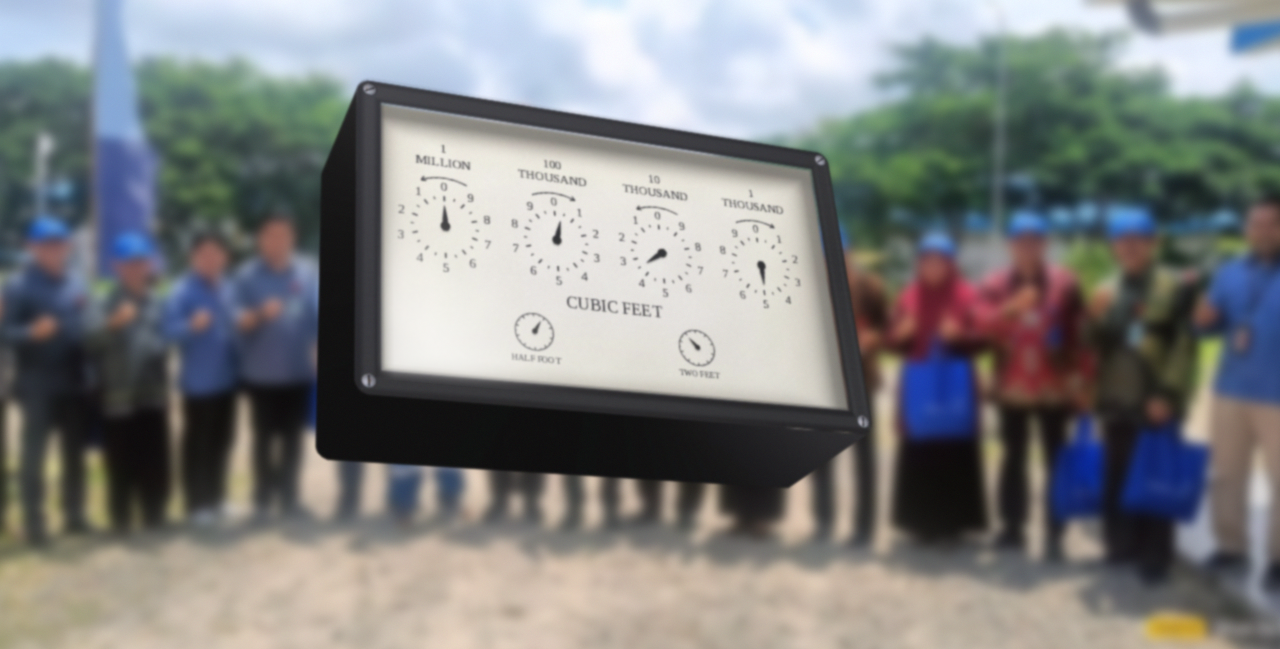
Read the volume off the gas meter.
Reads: 3500 ft³
